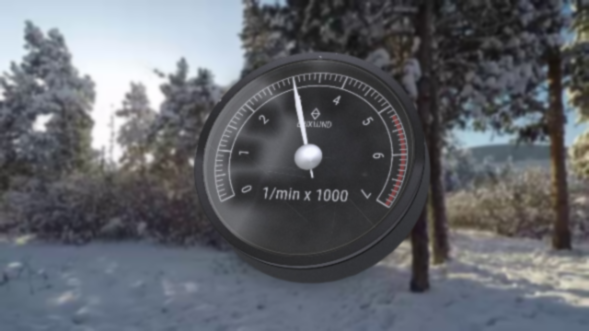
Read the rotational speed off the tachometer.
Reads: 3000 rpm
